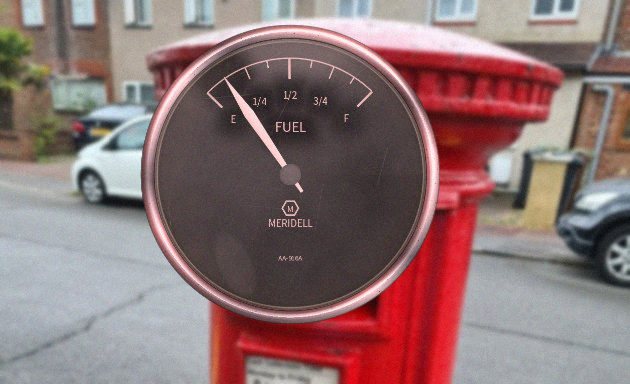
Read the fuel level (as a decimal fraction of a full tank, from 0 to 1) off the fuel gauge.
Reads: 0.125
